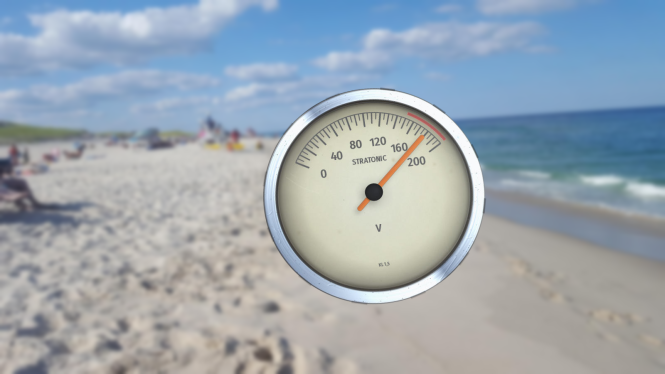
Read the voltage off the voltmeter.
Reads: 180 V
